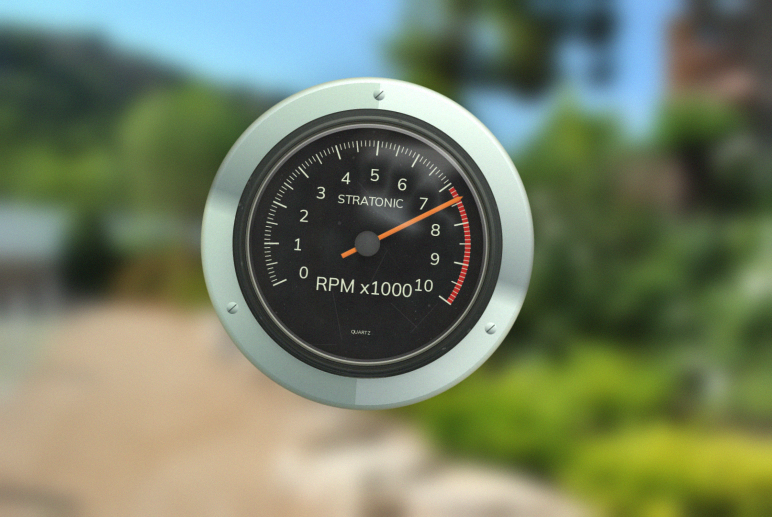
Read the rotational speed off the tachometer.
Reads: 7400 rpm
